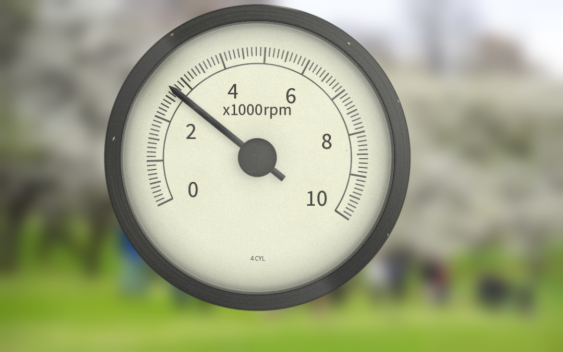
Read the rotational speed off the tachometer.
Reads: 2700 rpm
